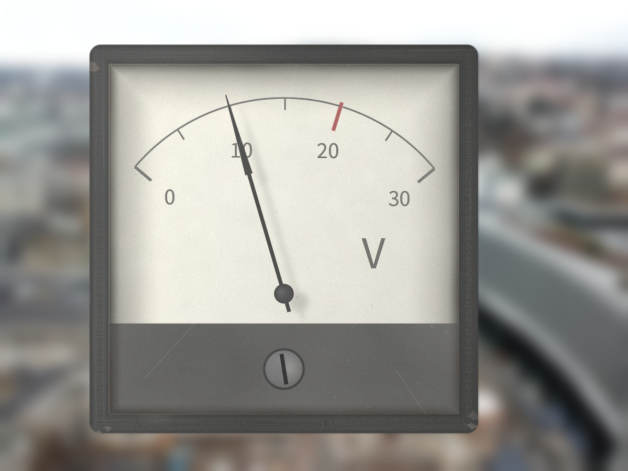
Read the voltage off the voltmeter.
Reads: 10 V
